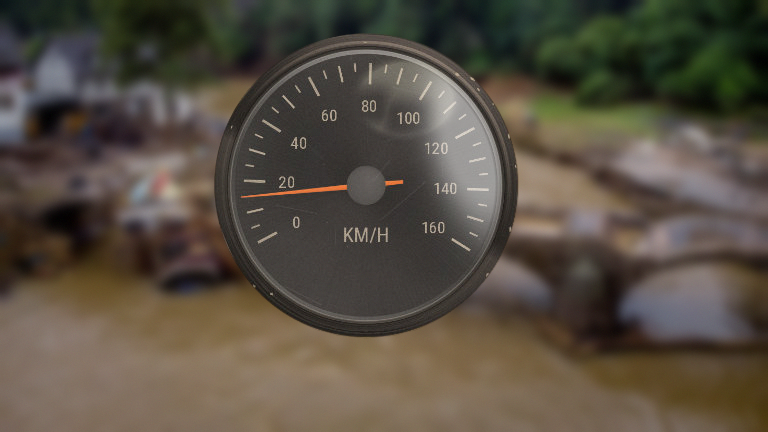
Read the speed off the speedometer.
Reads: 15 km/h
